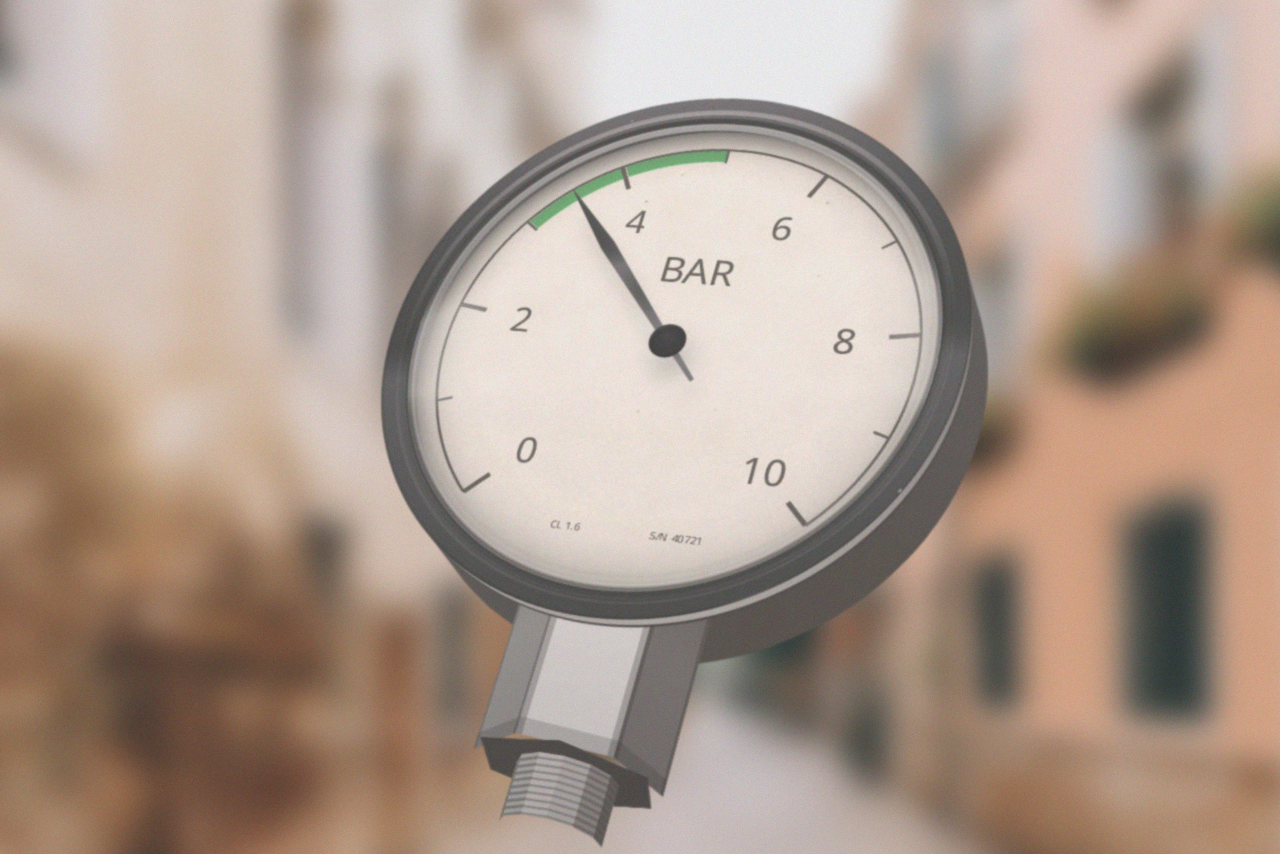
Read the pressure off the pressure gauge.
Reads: 3.5 bar
